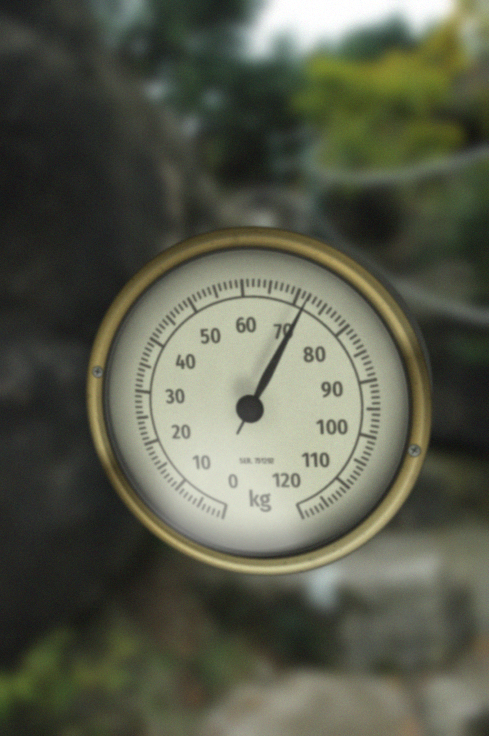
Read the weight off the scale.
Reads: 72 kg
